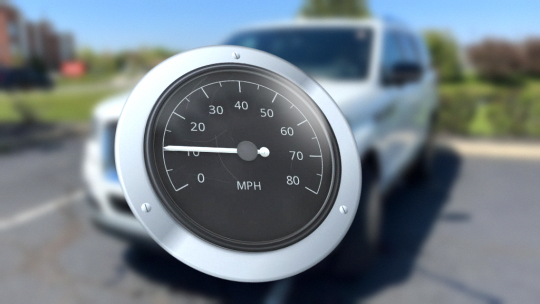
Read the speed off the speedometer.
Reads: 10 mph
